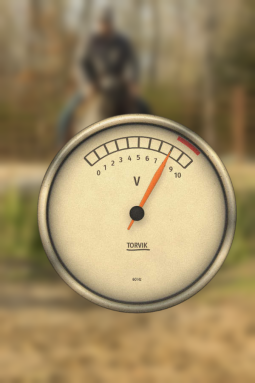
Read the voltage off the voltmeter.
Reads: 8 V
